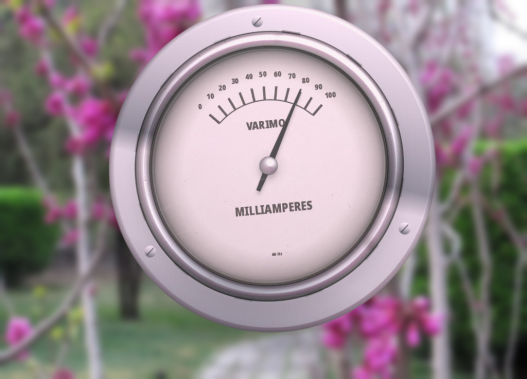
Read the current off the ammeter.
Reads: 80 mA
